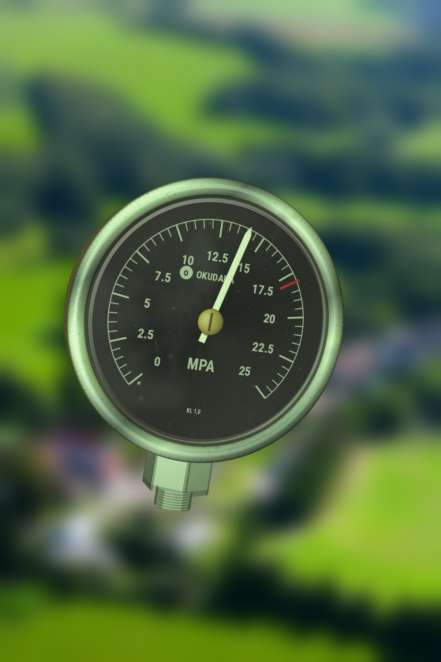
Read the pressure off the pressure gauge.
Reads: 14 MPa
